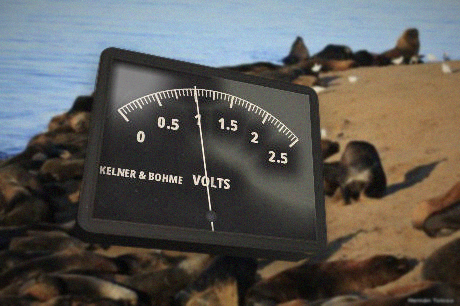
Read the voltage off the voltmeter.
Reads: 1 V
